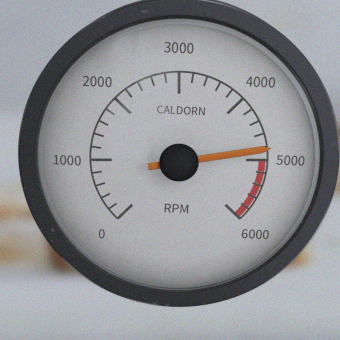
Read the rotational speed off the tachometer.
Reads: 4800 rpm
